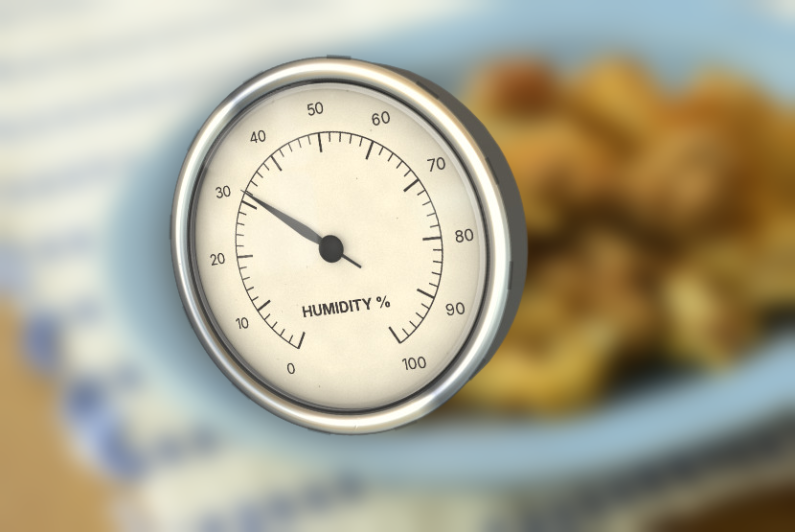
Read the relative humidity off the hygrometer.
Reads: 32 %
